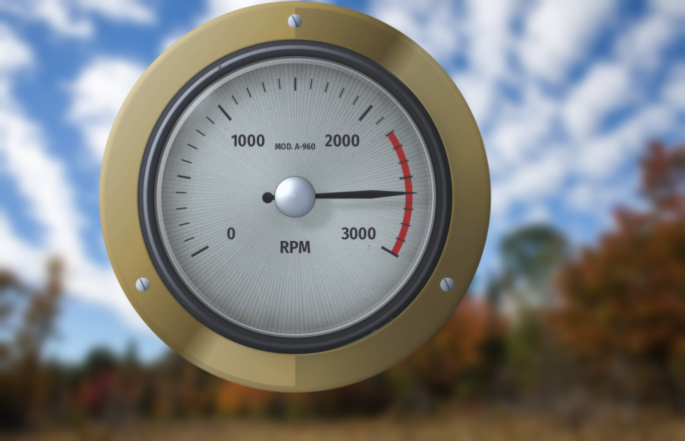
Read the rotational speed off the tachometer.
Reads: 2600 rpm
